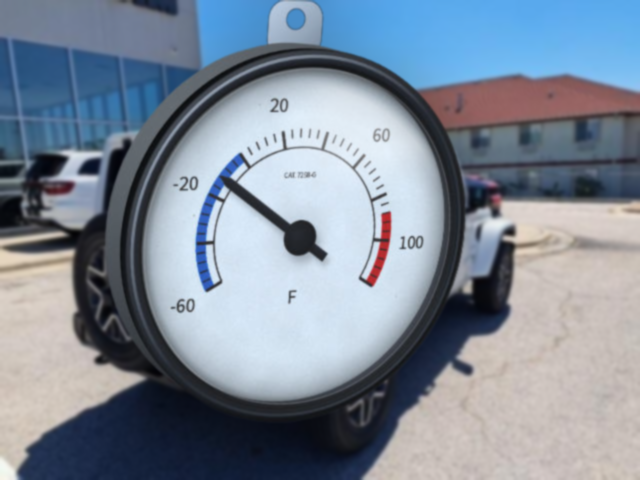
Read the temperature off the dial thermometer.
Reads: -12 °F
